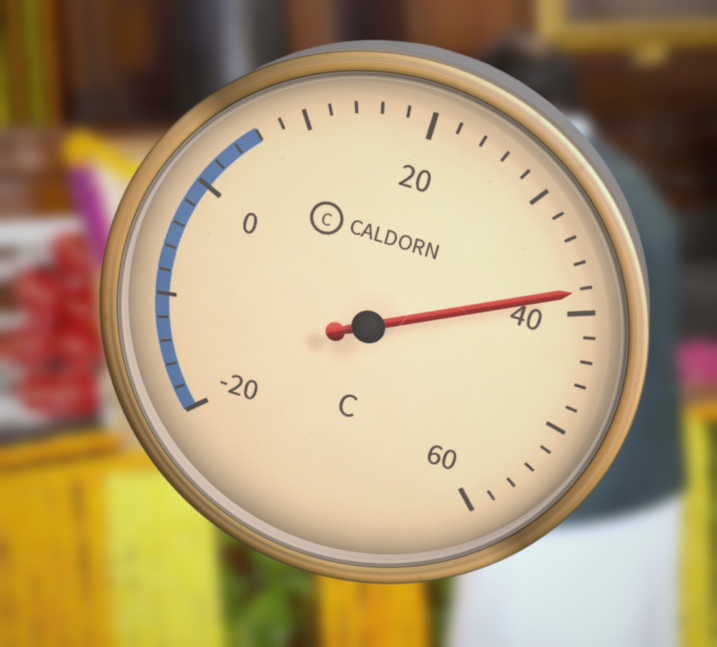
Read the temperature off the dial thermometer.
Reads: 38 °C
